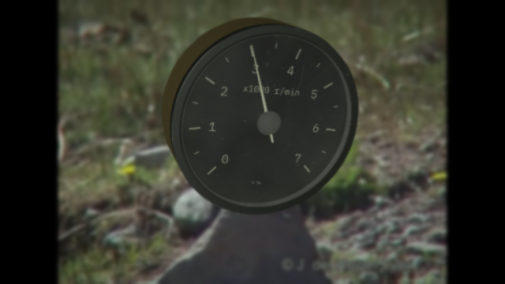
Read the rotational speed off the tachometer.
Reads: 3000 rpm
